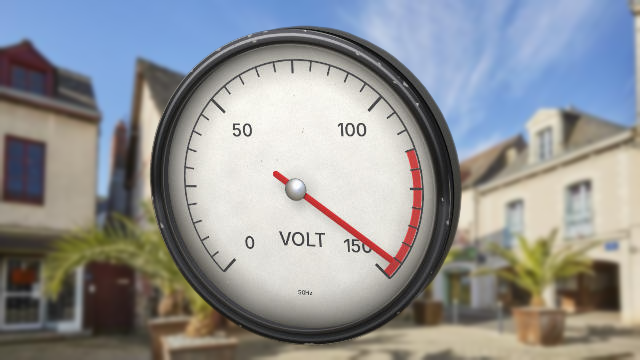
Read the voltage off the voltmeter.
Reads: 145 V
